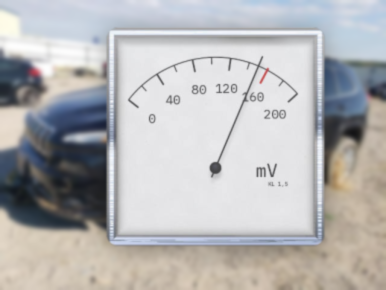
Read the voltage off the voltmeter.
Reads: 150 mV
